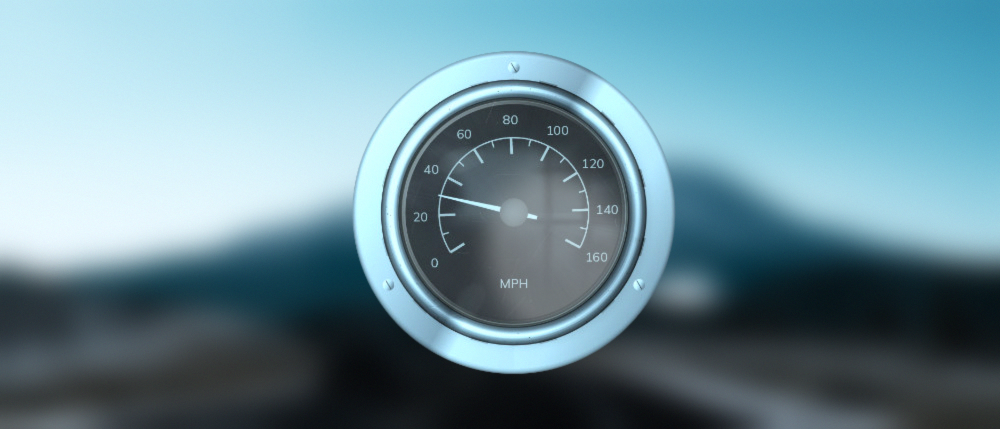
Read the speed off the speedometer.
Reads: 30 mph
